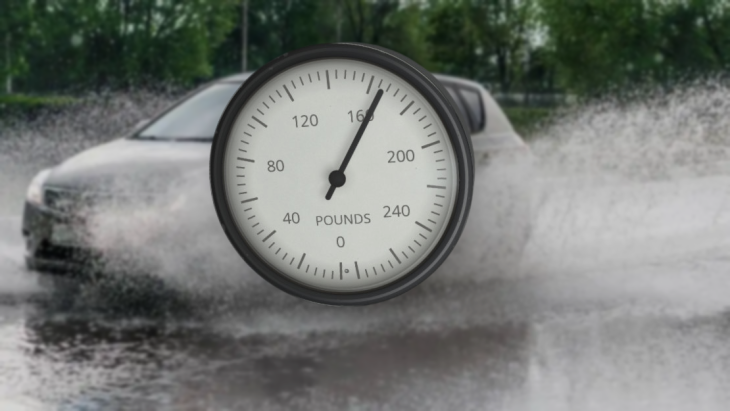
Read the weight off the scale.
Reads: 166 lb
